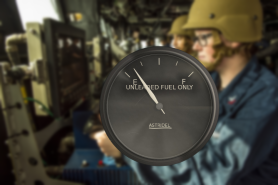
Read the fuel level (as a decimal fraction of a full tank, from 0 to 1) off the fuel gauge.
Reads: 0.125
